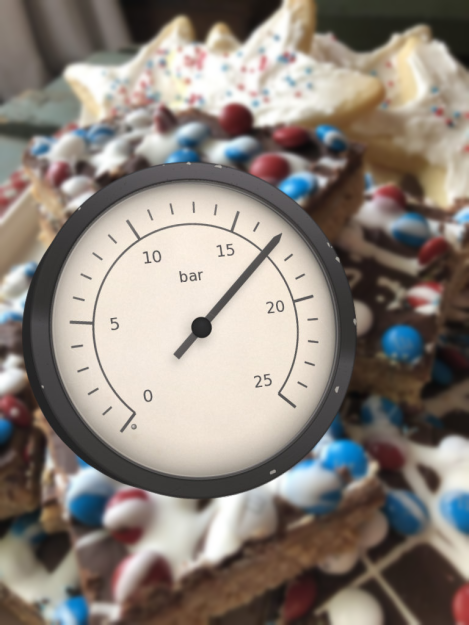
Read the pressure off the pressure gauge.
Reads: 17 bar
